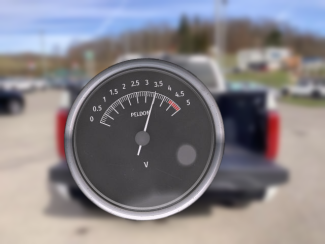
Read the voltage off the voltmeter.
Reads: 3.5 V
